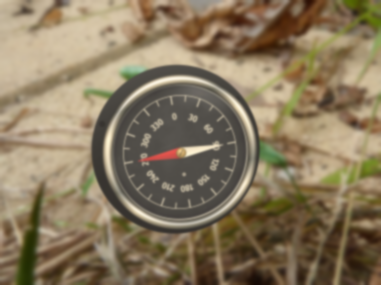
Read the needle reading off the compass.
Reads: 270 °
